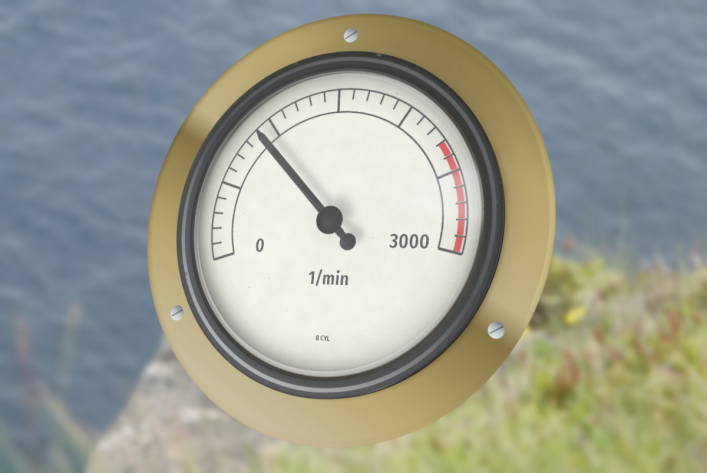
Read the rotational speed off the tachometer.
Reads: 900 rpm
